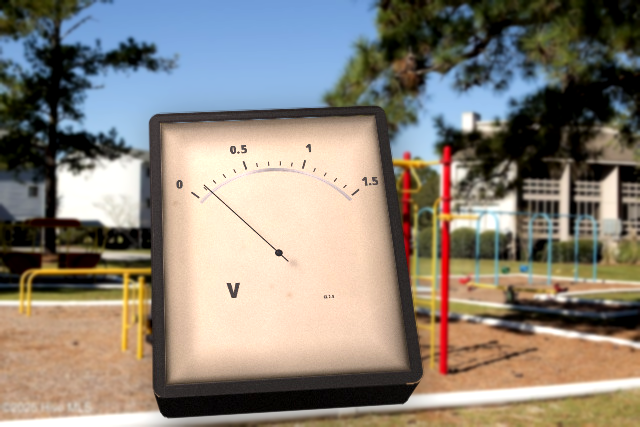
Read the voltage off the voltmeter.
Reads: 0.1 V
